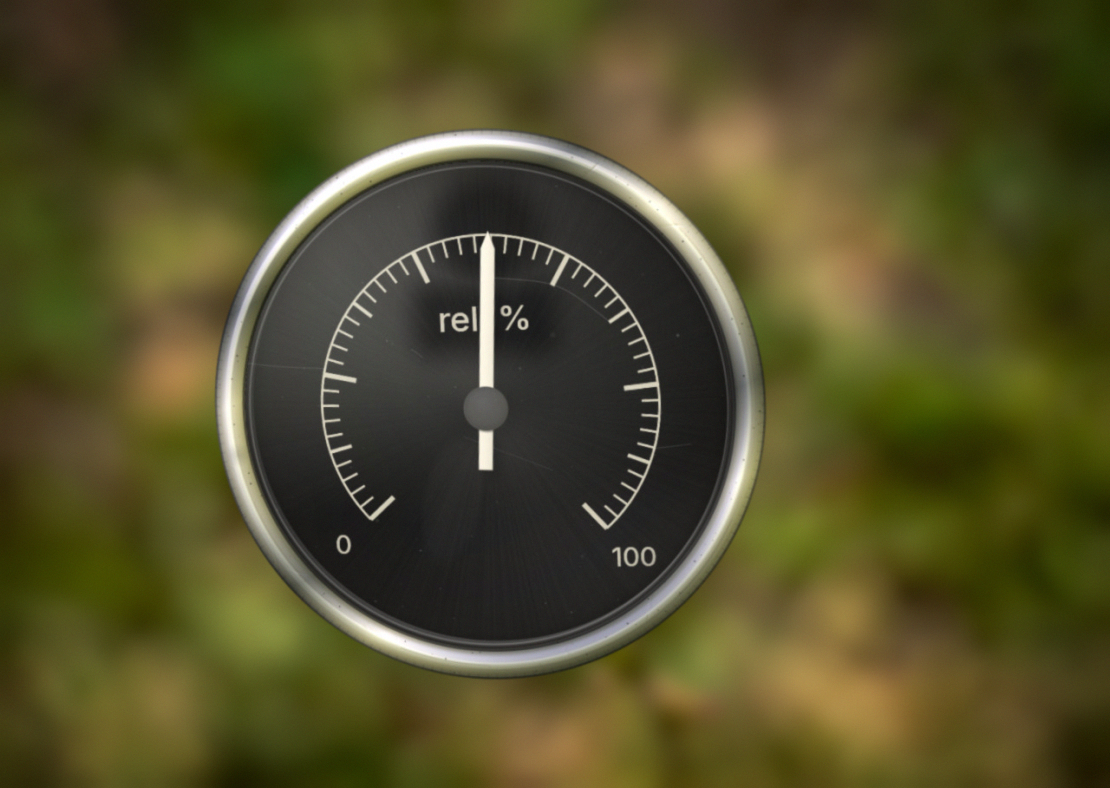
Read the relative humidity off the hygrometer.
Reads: 50 %
